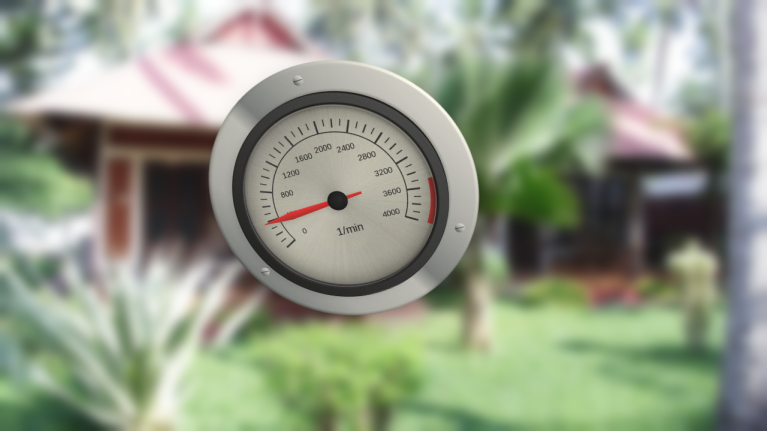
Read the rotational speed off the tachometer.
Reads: 400 rpm
